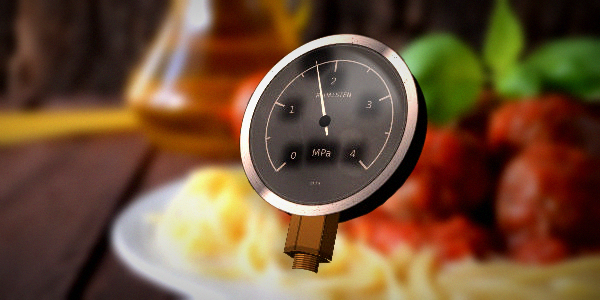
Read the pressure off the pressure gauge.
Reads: 1.75 MPa
